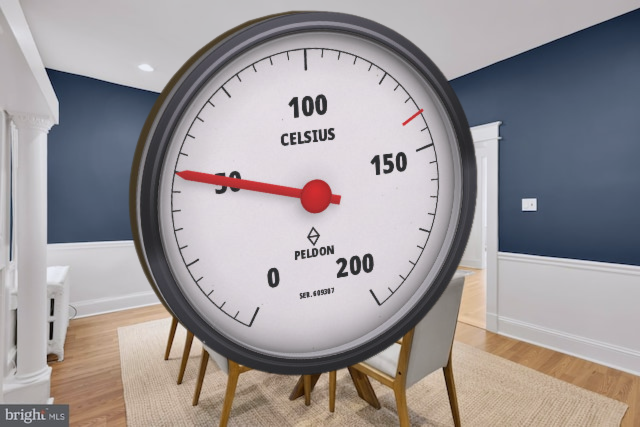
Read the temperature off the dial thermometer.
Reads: 50 °C
